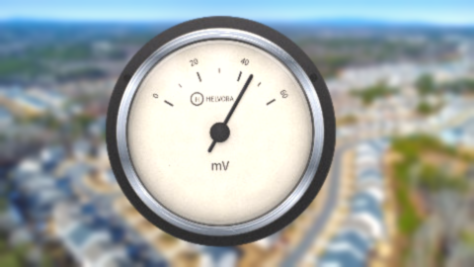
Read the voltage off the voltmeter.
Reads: 45 mV
